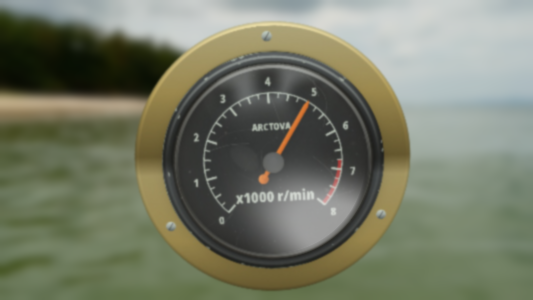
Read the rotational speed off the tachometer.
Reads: 5000 rpm
